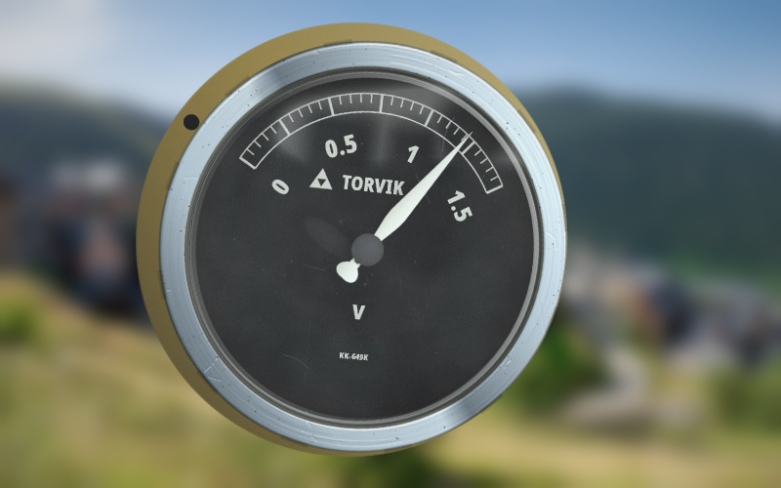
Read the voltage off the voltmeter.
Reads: 1.2 V
